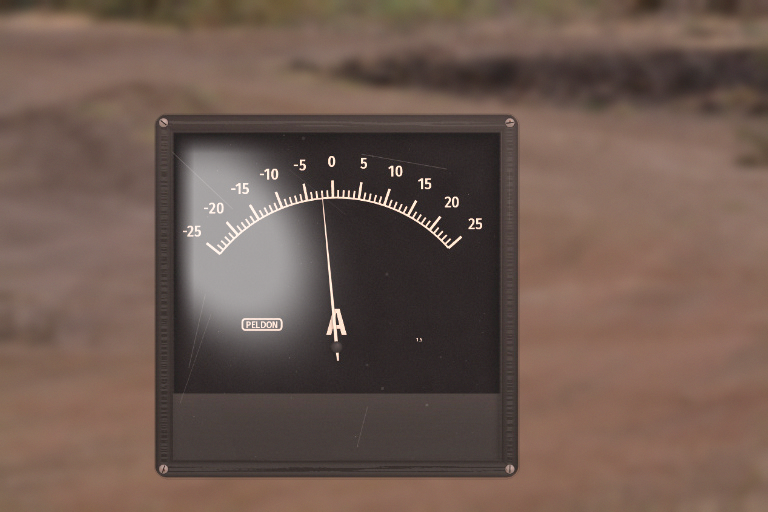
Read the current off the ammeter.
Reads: -2 A
